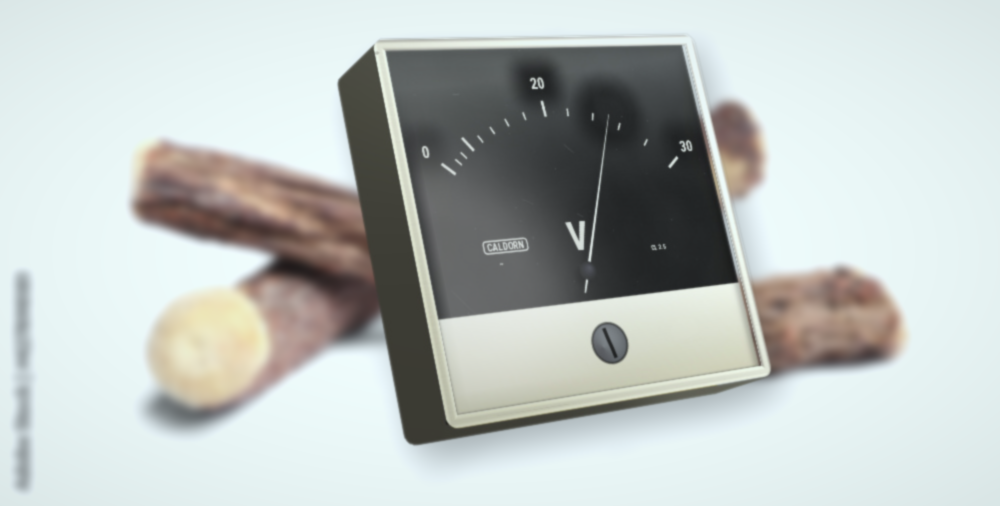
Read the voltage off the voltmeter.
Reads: 25 V
